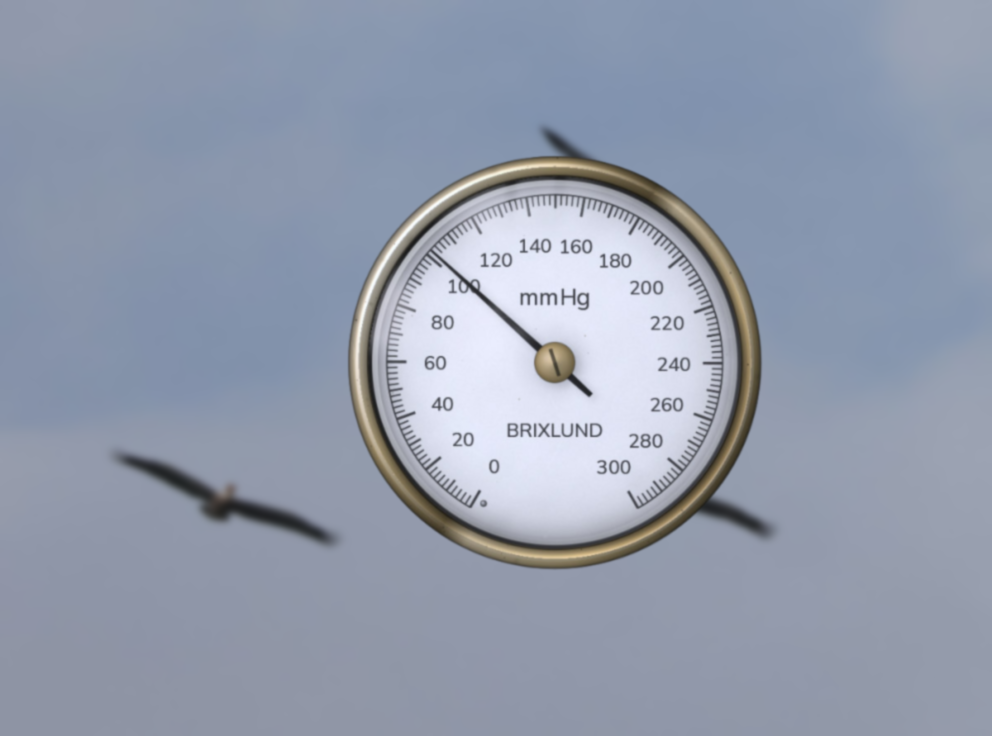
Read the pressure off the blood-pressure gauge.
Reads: 102 mmHg
